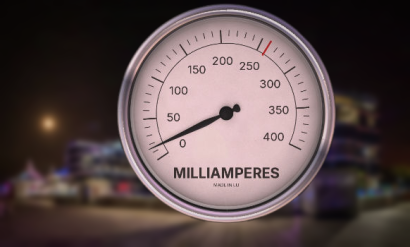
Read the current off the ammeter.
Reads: 15 mA
